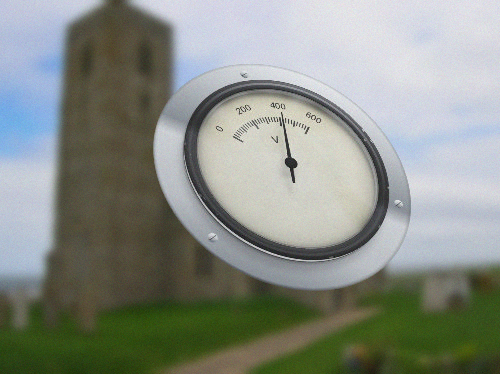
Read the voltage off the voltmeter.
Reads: 400 V
